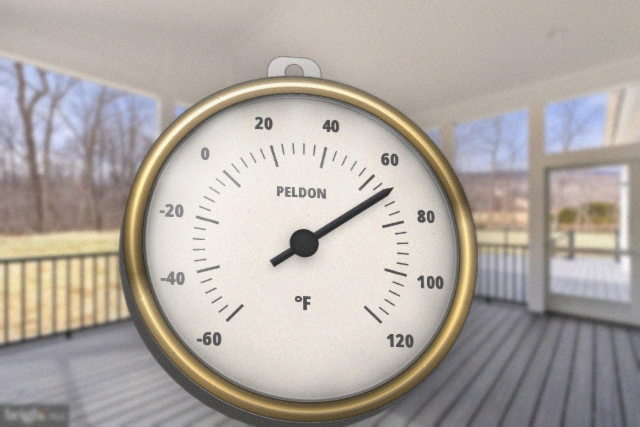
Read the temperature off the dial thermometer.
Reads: 68 °F
